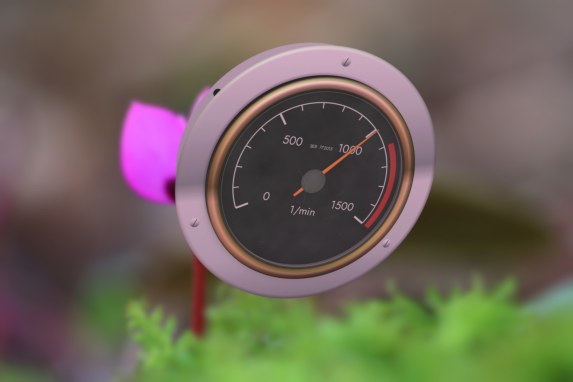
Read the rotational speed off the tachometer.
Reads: 1000 rpm
